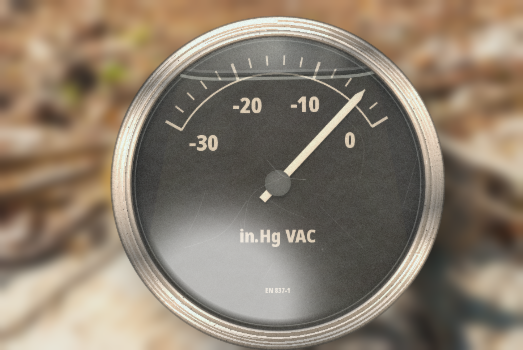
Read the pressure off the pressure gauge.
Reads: -4 inHg
